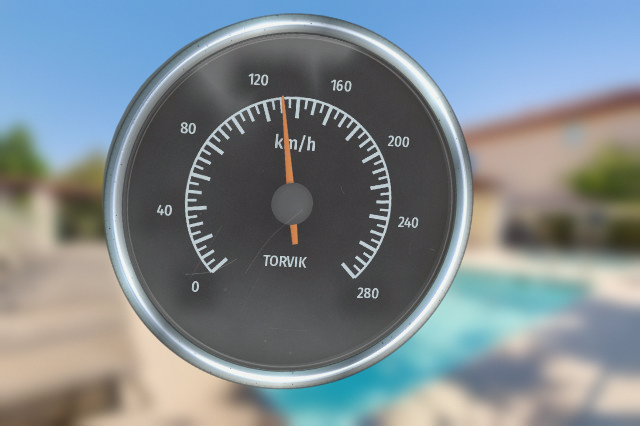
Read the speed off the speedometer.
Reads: 130 km/h
